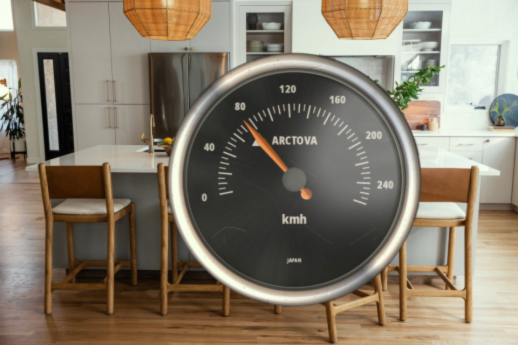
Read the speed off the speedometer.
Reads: 75 km/h
